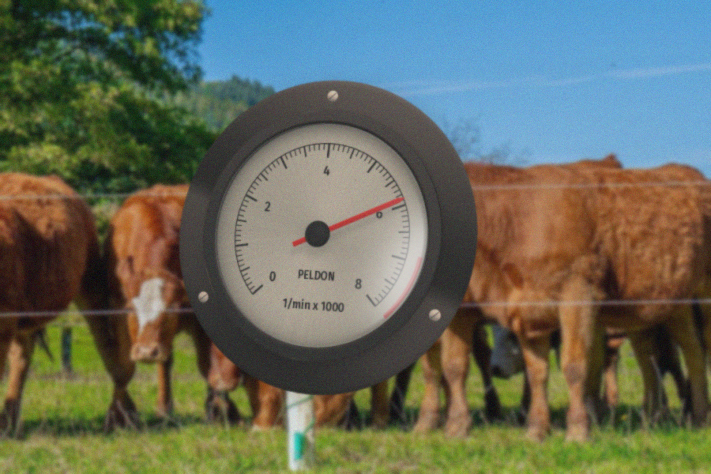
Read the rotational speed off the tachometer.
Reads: 5900 rpm
